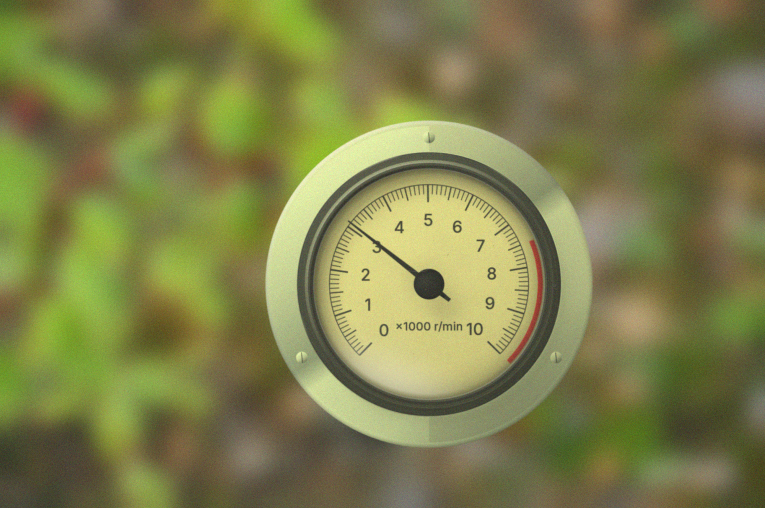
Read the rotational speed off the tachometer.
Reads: 3100 rpm
